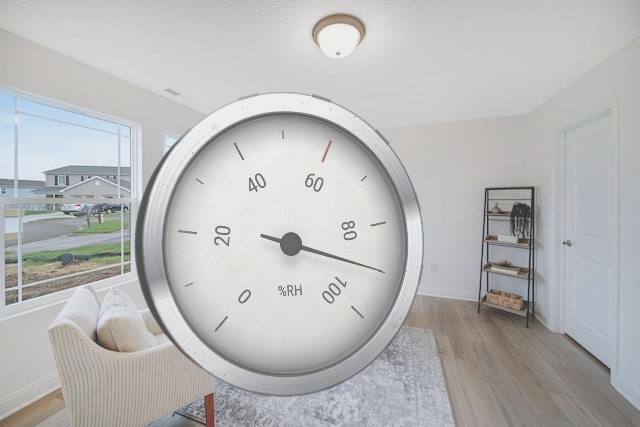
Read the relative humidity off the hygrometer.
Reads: 90 %
